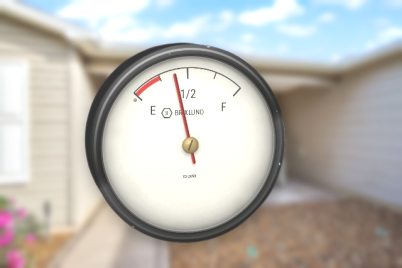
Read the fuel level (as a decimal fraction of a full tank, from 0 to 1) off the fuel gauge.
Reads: 0.375
